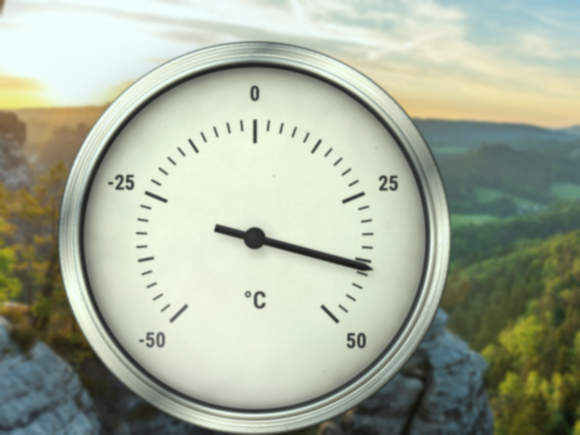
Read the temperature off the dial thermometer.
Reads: 38.75 °C
